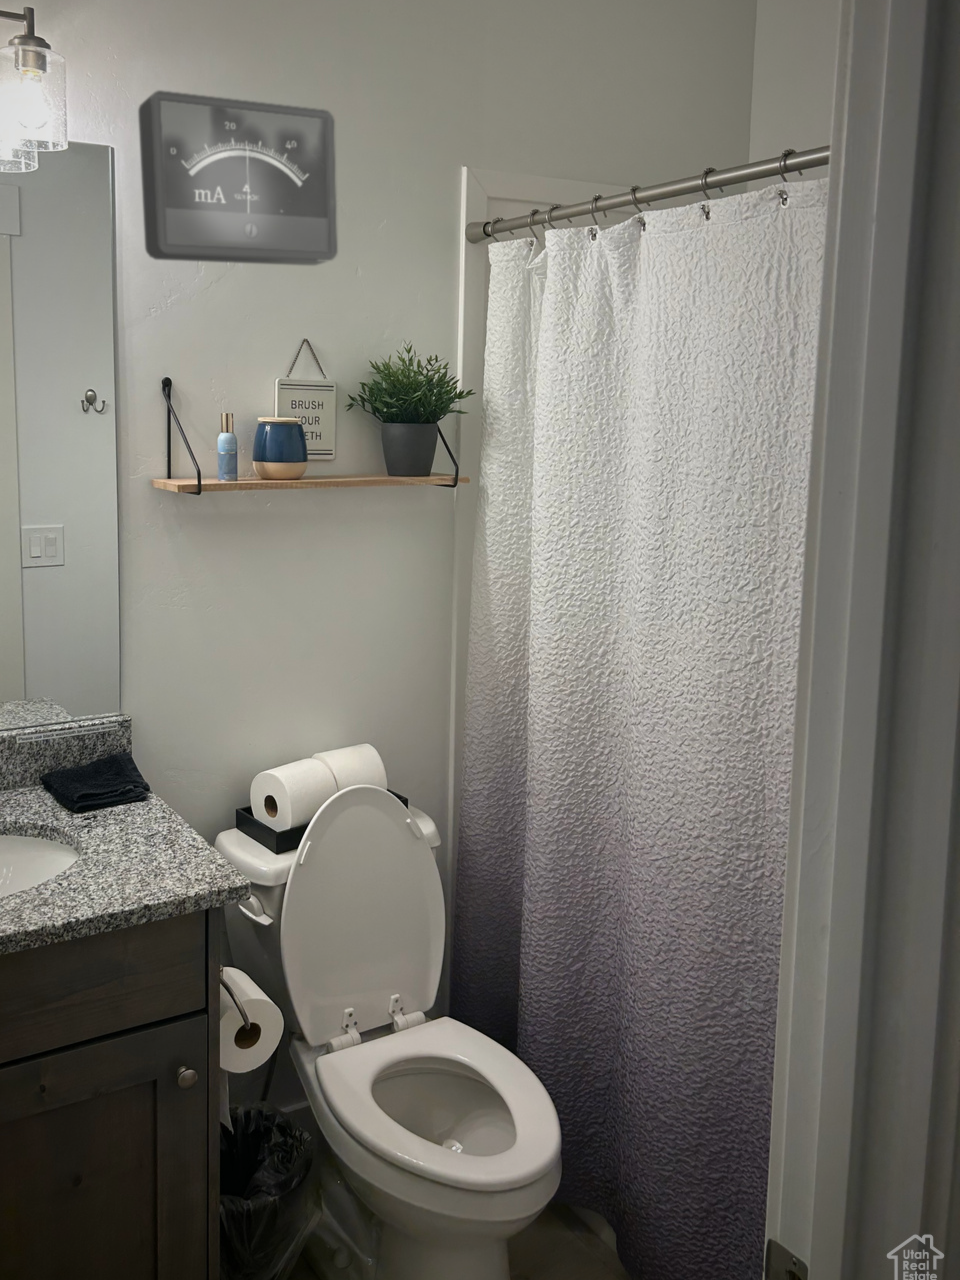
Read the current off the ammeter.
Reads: 25 mA
